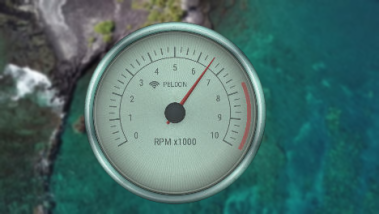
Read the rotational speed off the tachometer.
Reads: 6500 rpm
